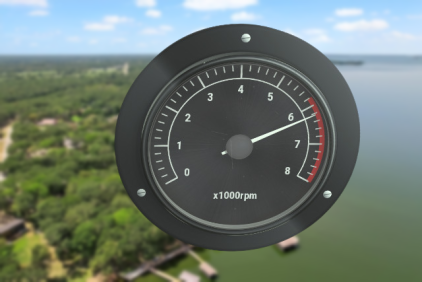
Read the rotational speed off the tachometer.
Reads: 6200 rpm
